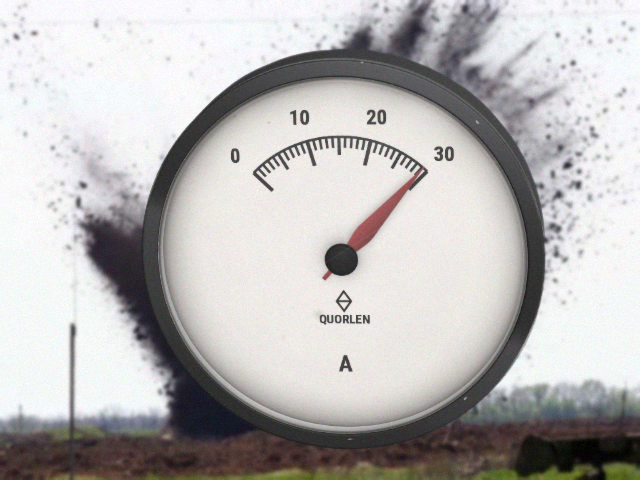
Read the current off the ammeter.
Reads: 29 A
